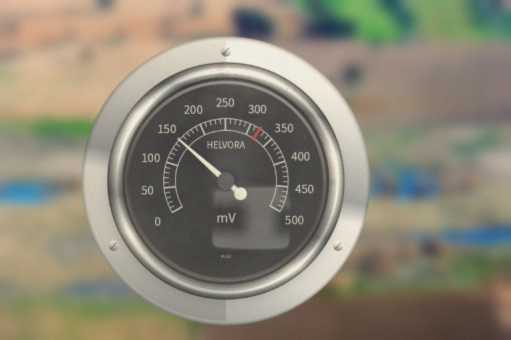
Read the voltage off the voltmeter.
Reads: 150 mV
